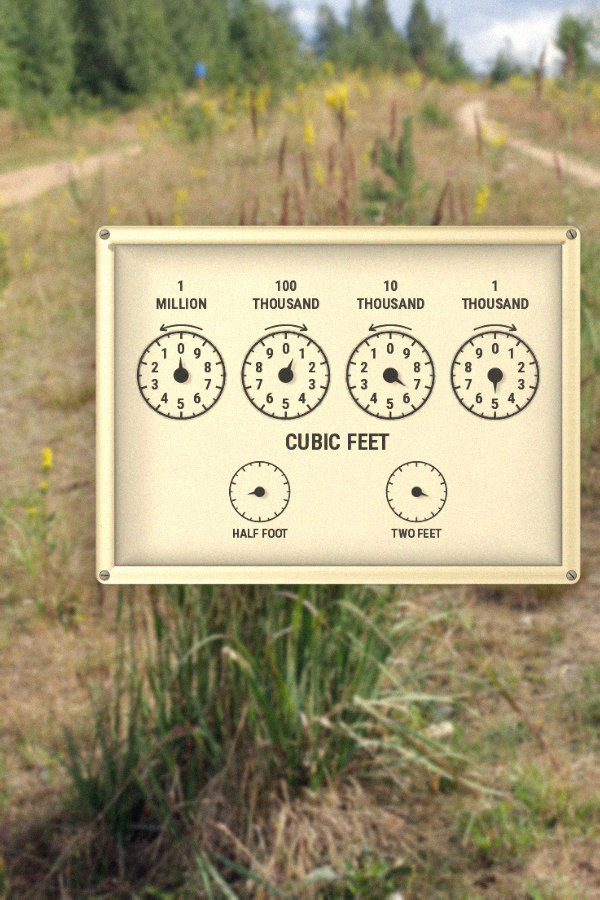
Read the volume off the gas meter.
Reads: 6500 ft³
